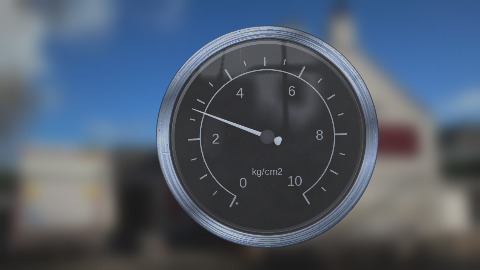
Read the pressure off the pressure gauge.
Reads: 2.75 kg/cm²
